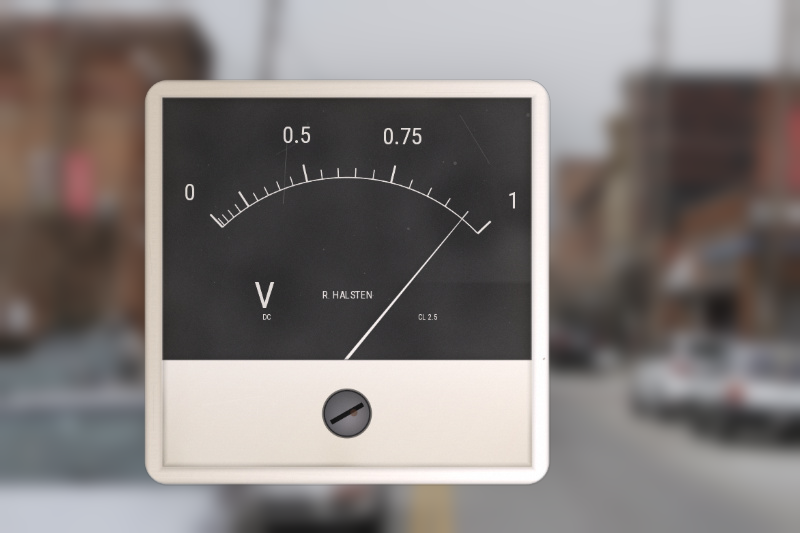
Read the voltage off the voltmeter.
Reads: 0.95 V
